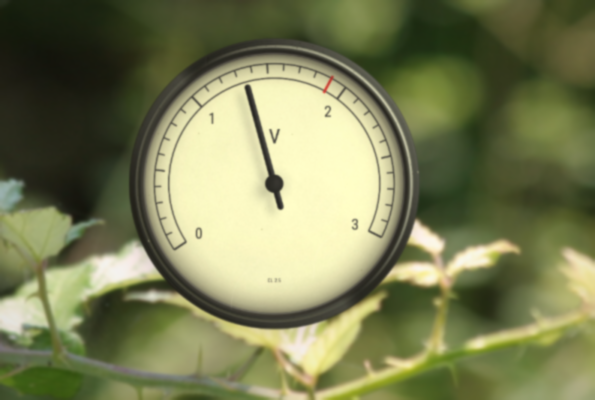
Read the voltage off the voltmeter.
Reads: 1.35 V
